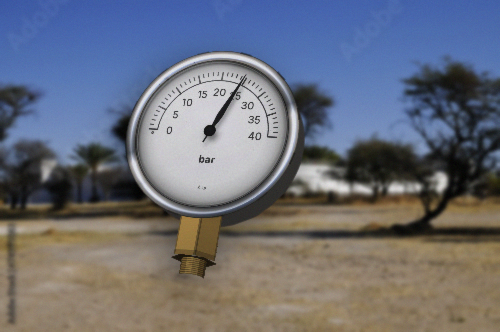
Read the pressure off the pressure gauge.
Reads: 25 bar
